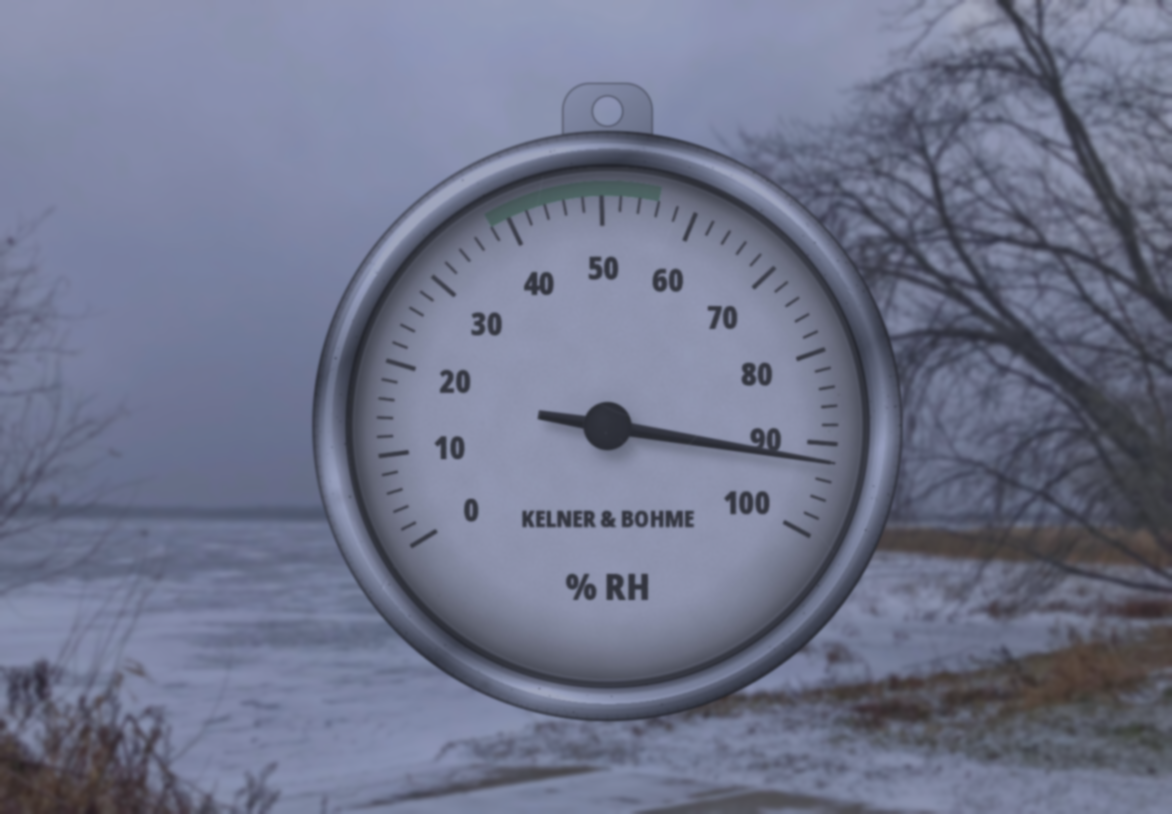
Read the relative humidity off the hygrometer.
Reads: 92 %
